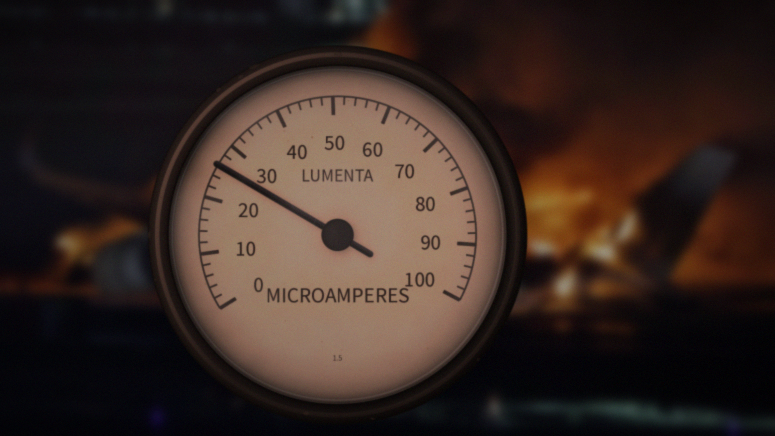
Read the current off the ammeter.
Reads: 26 µA
